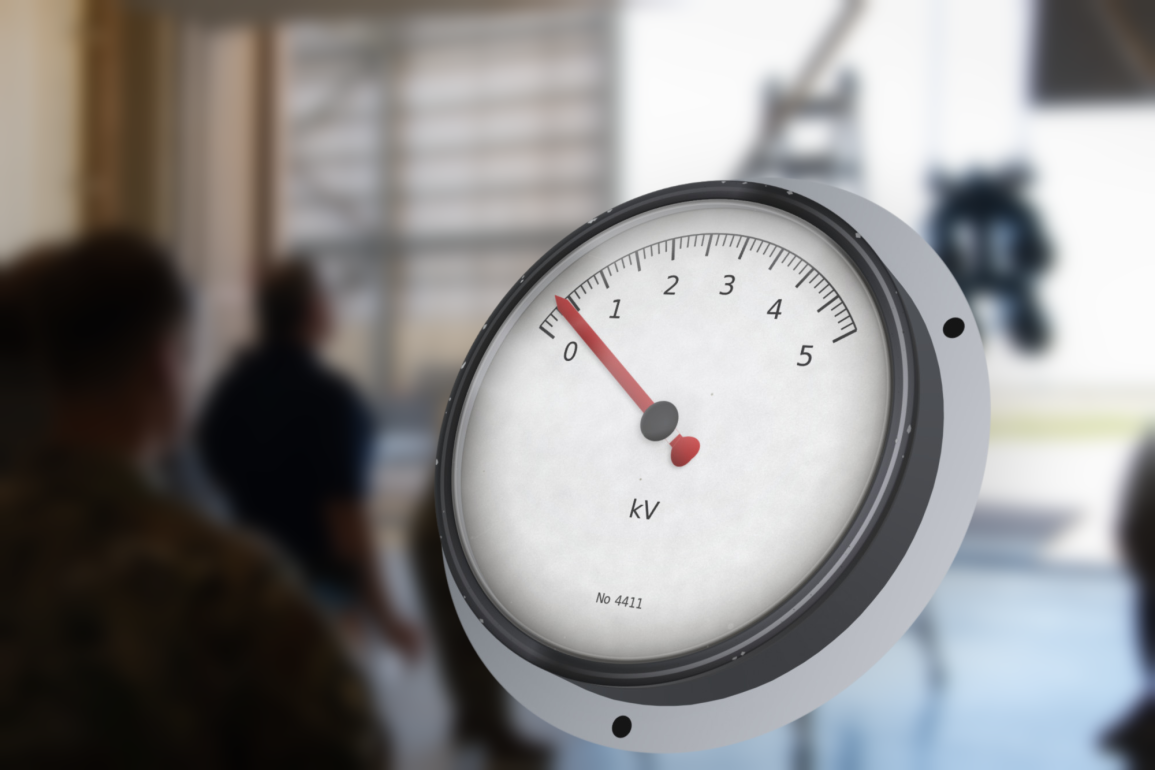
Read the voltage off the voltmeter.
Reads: 0.4 kV
